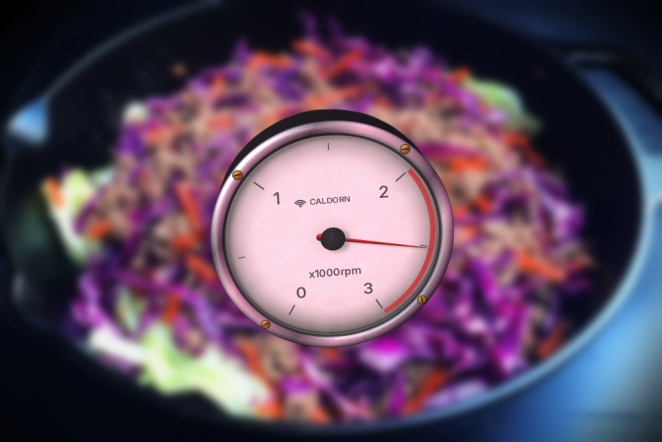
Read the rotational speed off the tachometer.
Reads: 2500 rpm
